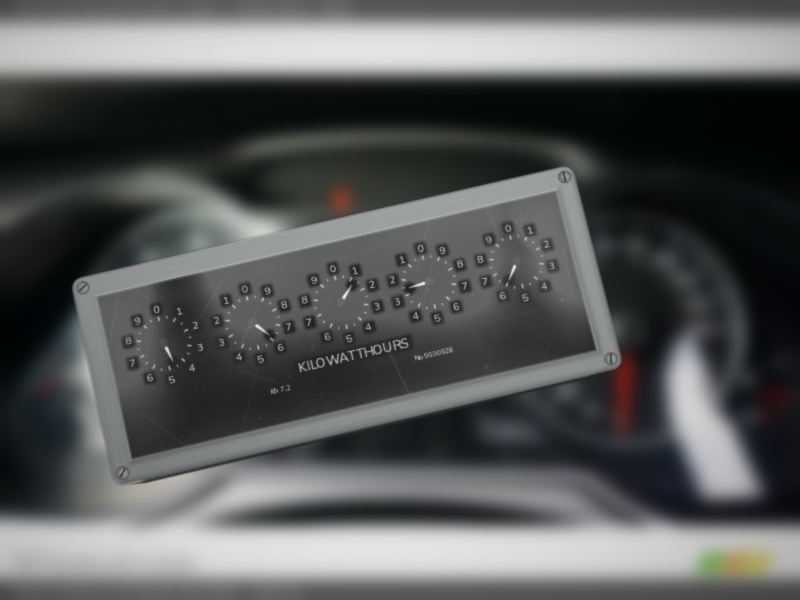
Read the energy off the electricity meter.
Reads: 46126 kWh
